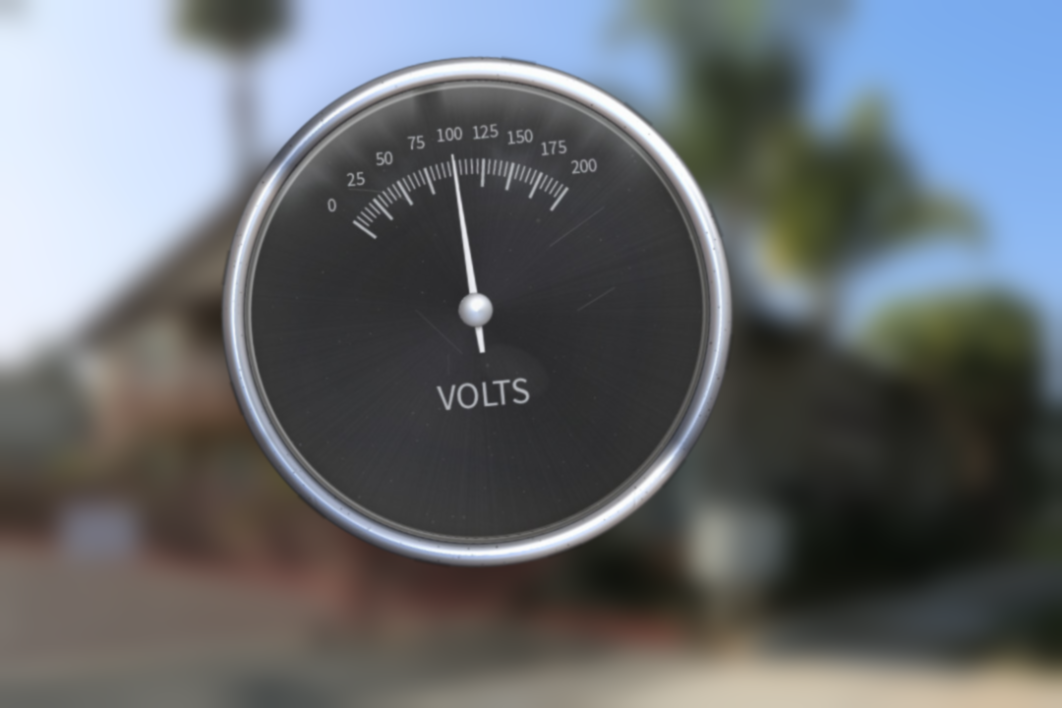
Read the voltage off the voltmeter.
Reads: 100 V
